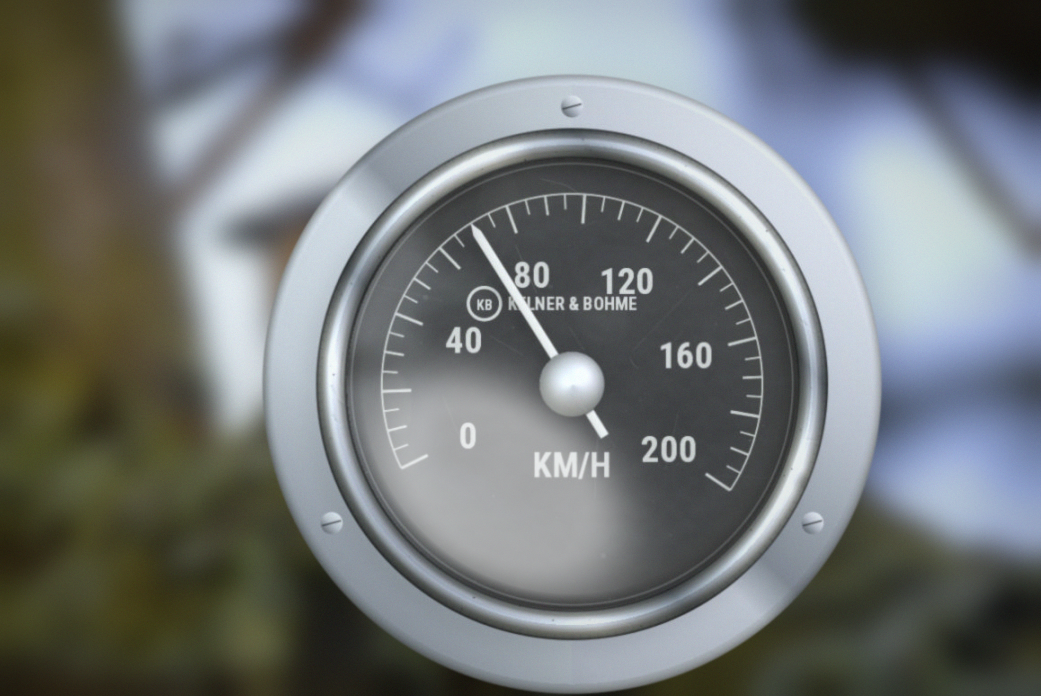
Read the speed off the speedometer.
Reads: 70 km/h
